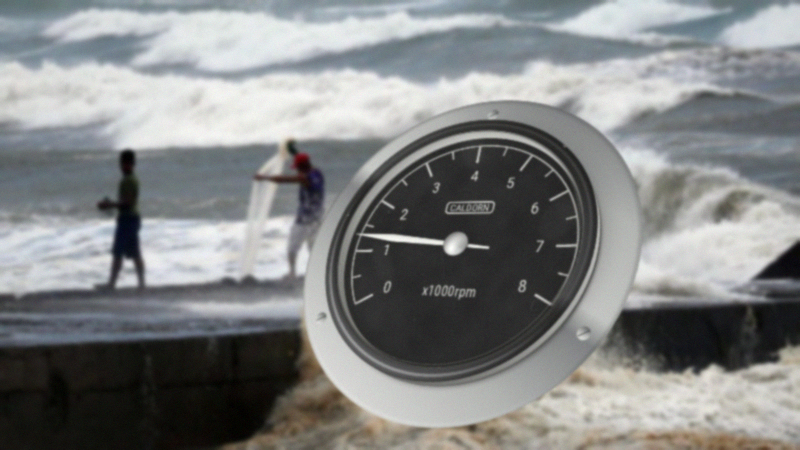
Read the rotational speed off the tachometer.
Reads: 1250 rpm
